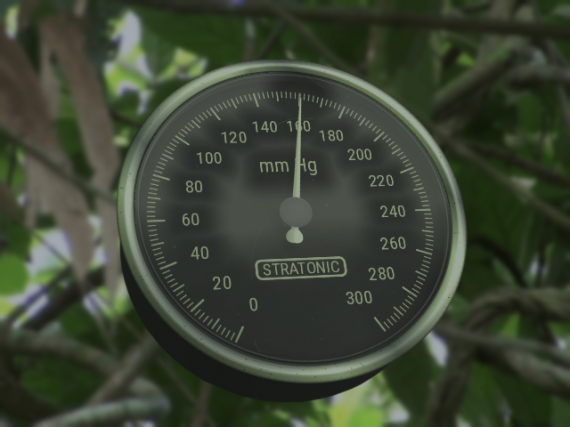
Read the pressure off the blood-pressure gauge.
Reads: 160 mmHg
